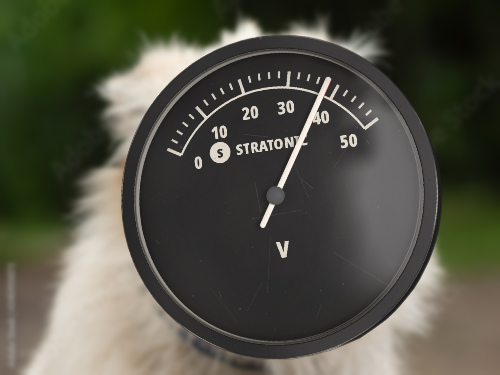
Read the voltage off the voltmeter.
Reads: 38 V
